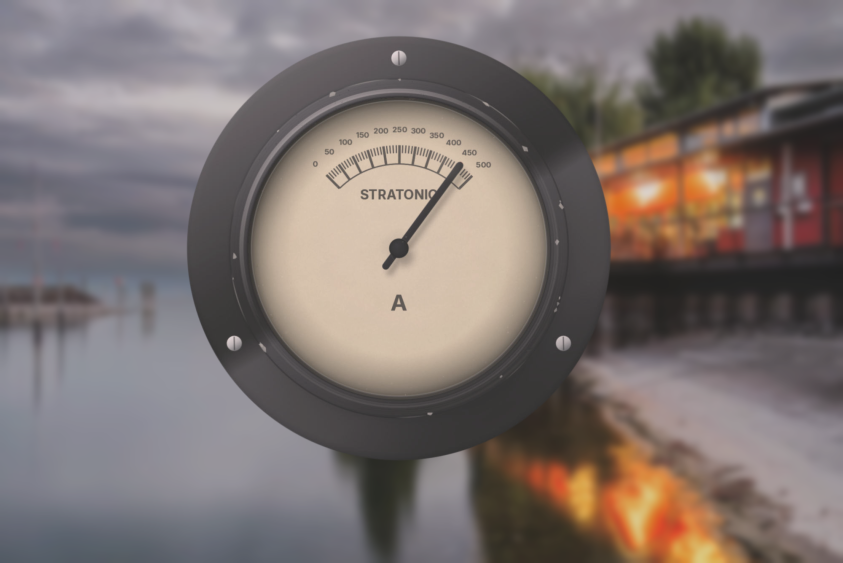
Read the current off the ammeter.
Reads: 450 A
